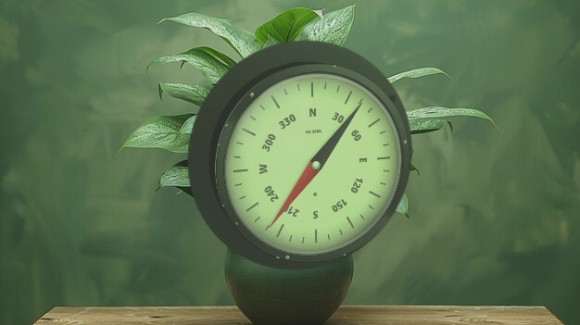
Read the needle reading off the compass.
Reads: 220 °
